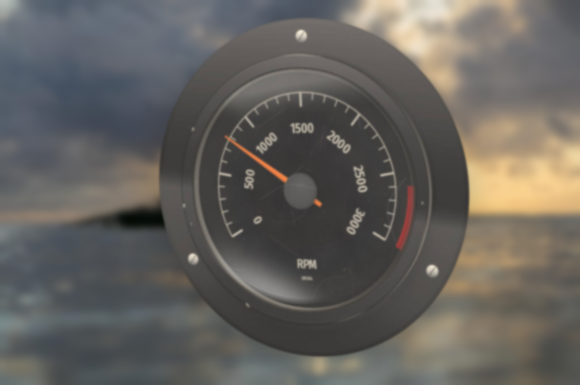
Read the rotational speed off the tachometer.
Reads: 800 rpm
